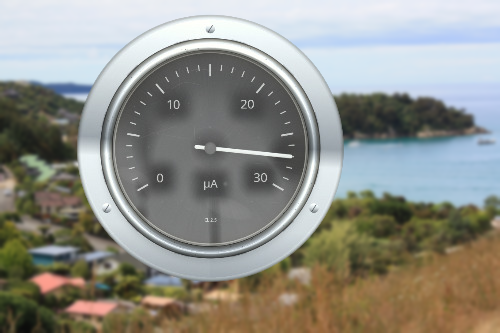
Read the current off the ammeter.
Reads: 27 µA
